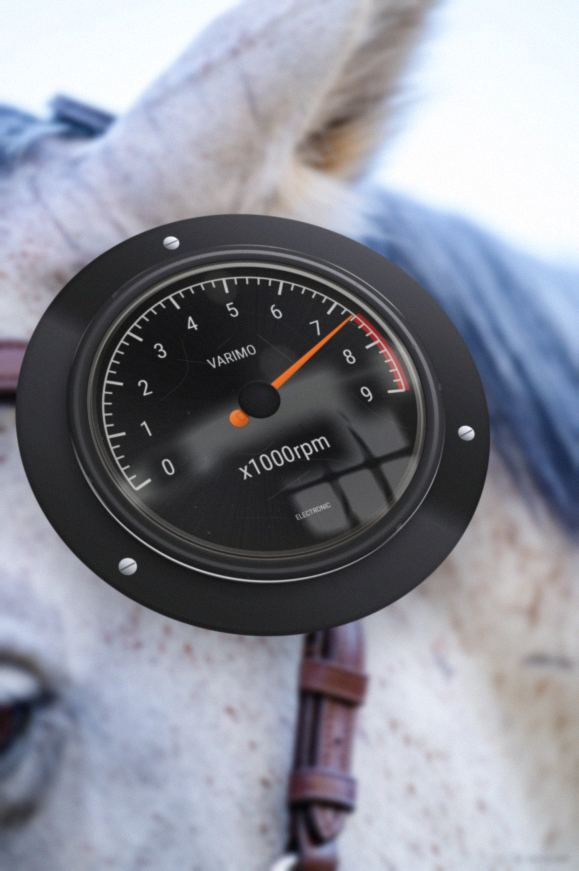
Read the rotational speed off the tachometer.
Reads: 7400 rpm
